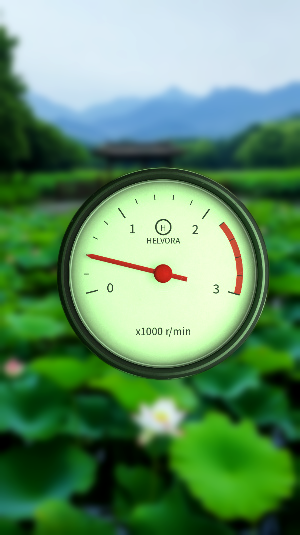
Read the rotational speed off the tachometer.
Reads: 400 rpm
